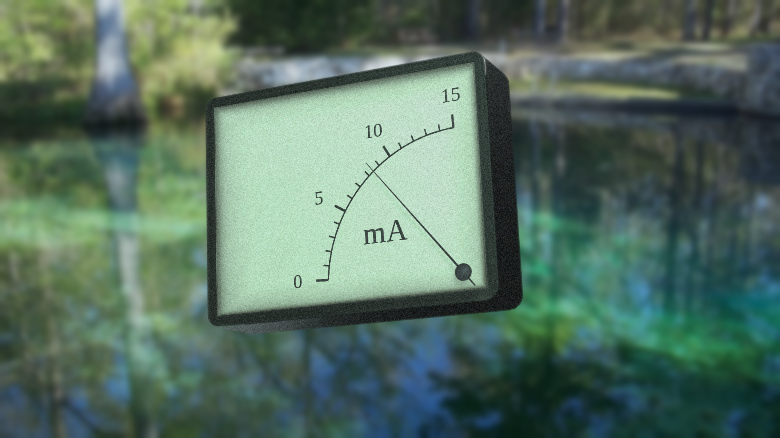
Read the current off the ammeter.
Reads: 8.5 mA
